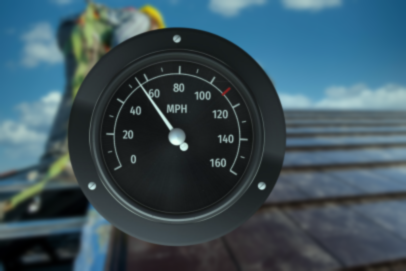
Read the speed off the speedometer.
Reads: 55 mph
